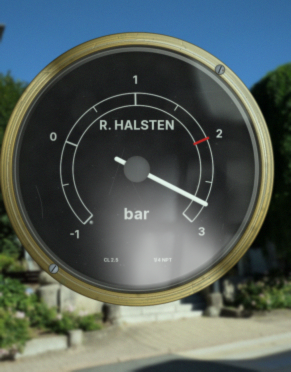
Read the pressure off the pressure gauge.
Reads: 2.75 bar
